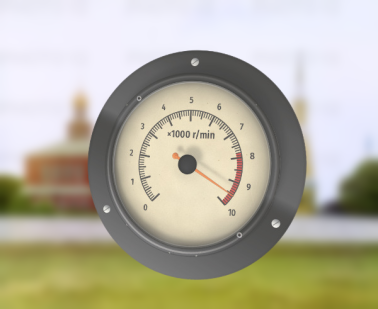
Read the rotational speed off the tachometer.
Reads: 9500 rpm
